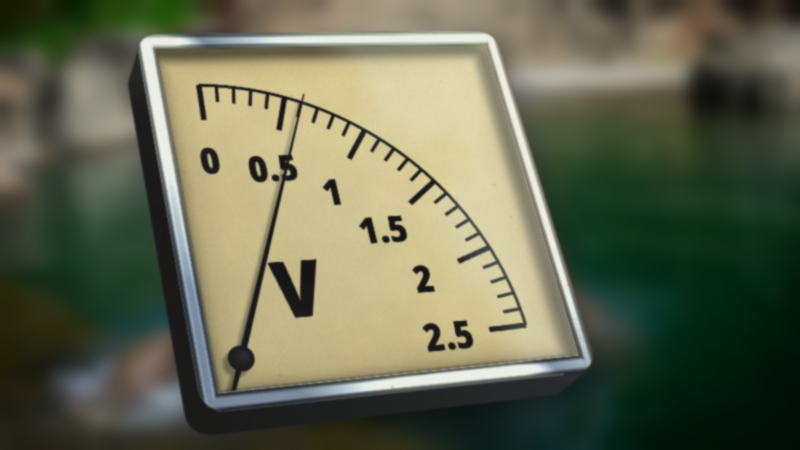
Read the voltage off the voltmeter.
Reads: 0.6 V
